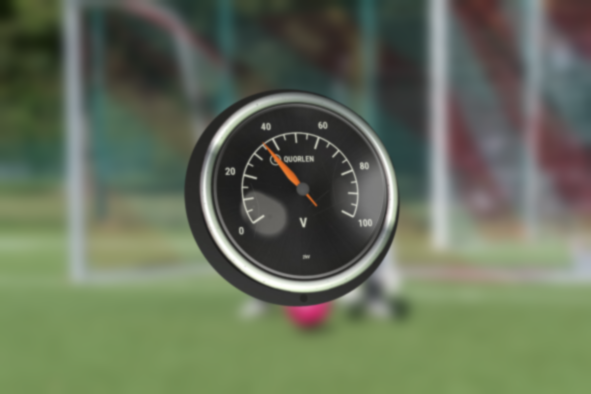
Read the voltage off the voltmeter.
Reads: 35 V
